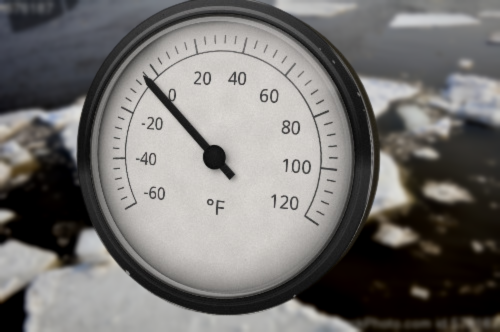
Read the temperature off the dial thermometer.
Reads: -4 °F
